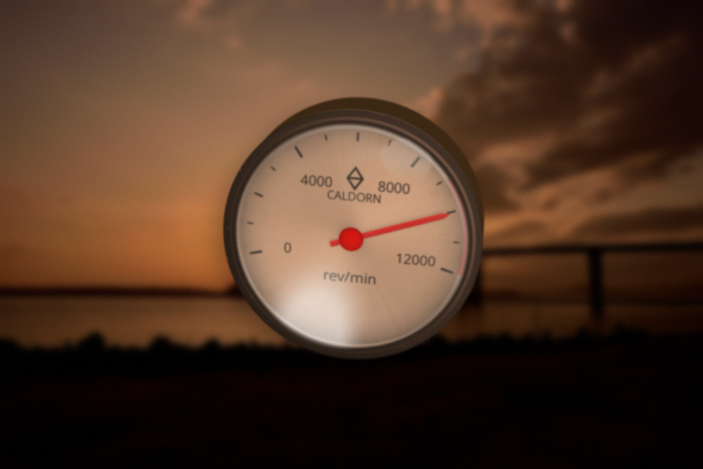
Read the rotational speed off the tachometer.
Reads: 10000 rpm
